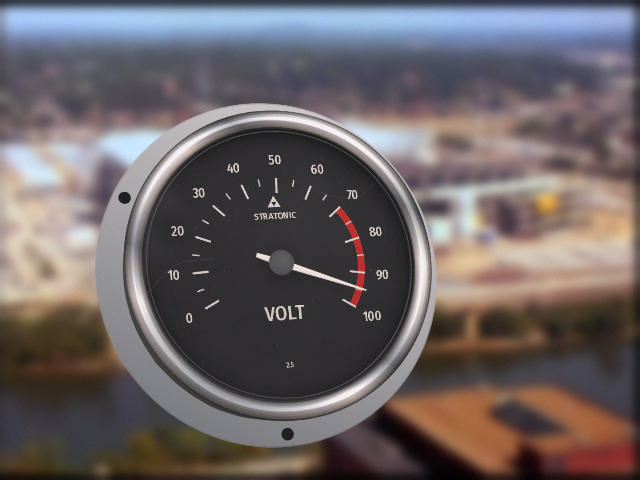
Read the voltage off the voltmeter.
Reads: 95 V
